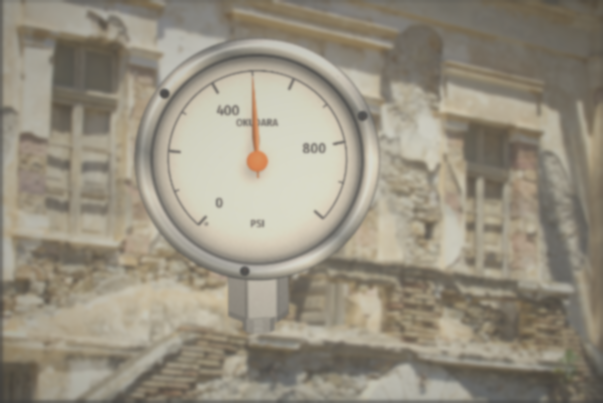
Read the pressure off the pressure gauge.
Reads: 500 psi
